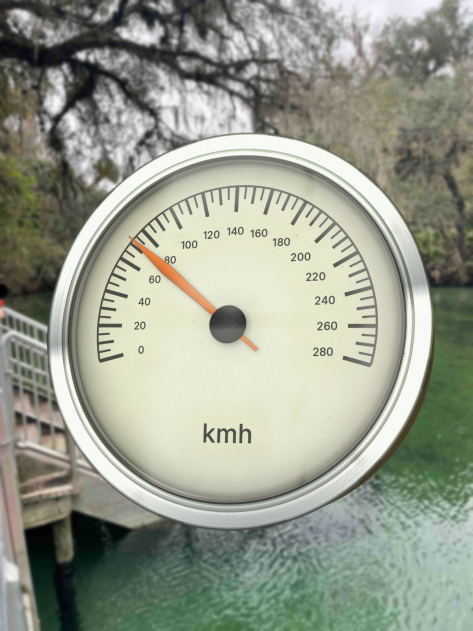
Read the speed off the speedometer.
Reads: 72.5 km/h
